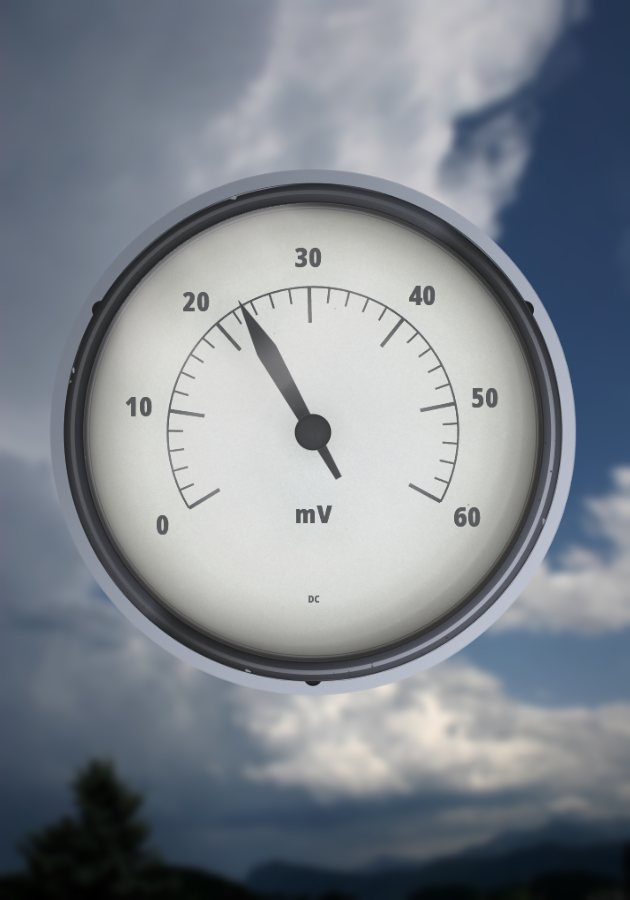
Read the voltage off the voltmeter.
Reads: 23 mV
